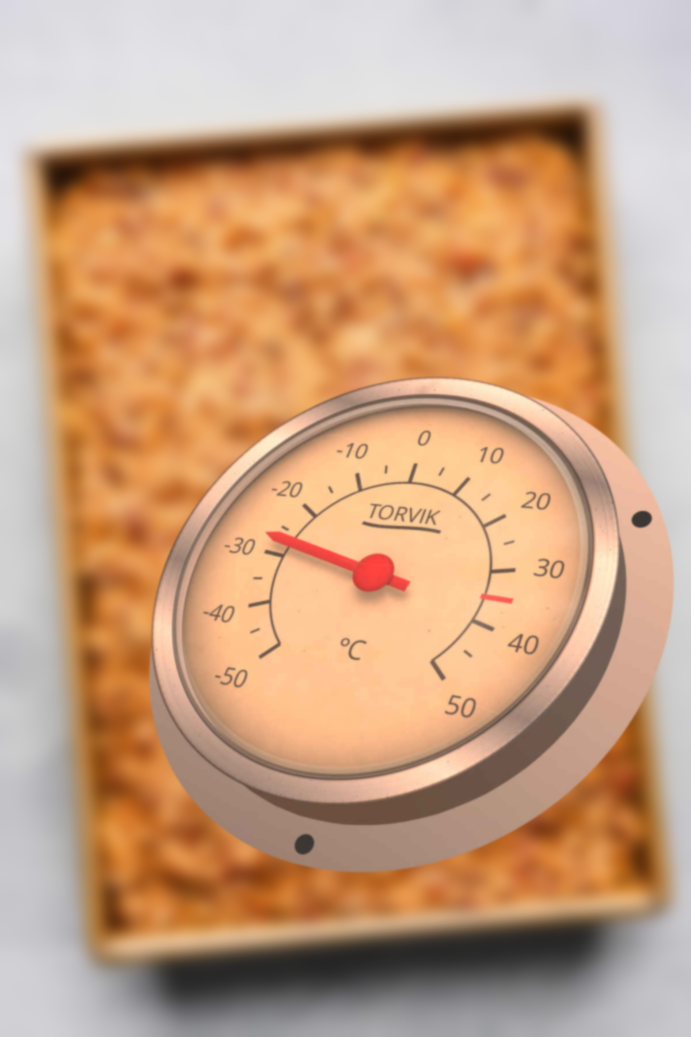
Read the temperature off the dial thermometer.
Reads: -27.5 °C
